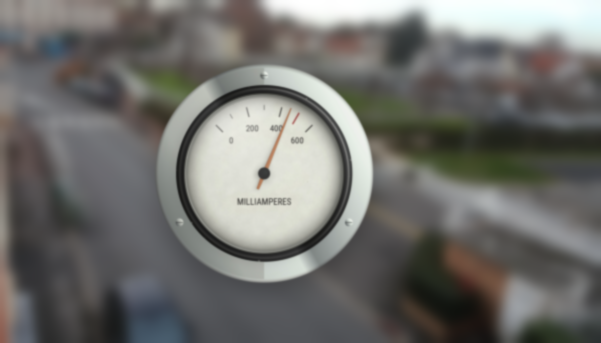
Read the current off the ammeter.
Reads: 450 mA
